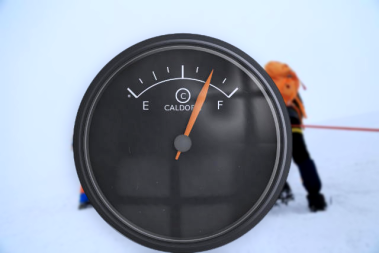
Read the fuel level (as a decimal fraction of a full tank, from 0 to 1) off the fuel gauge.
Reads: 0.75
